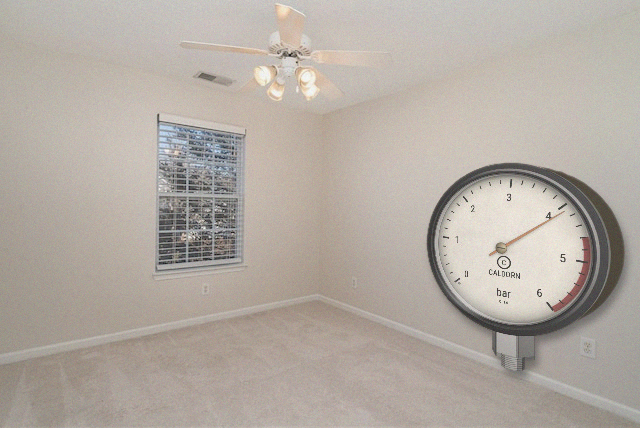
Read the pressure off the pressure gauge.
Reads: 4.1 bar
